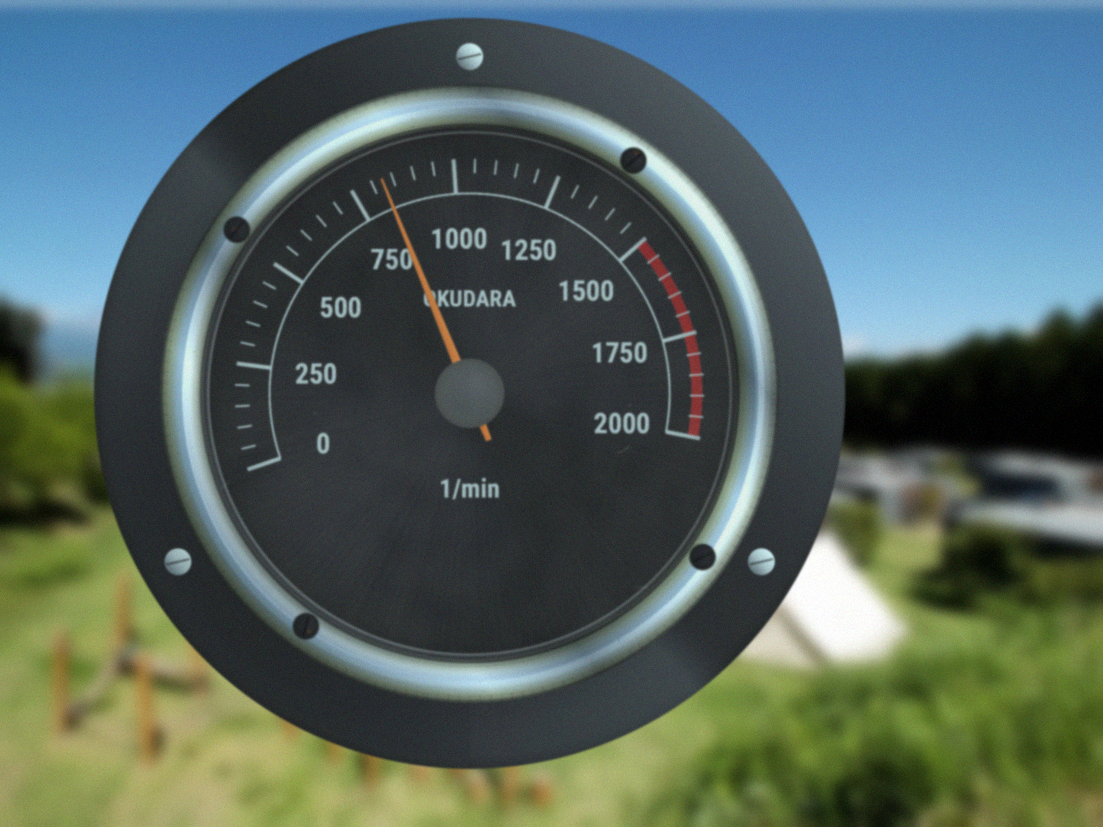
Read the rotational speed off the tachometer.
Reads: 825 rpm
